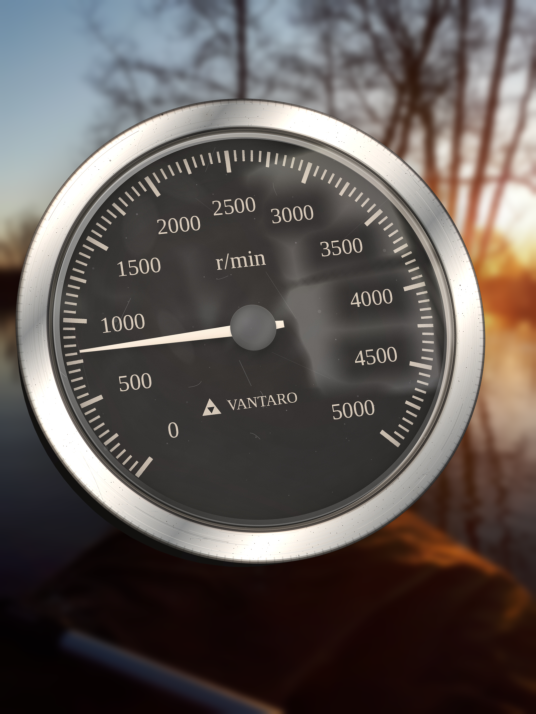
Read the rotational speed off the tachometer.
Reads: 800 rpm
